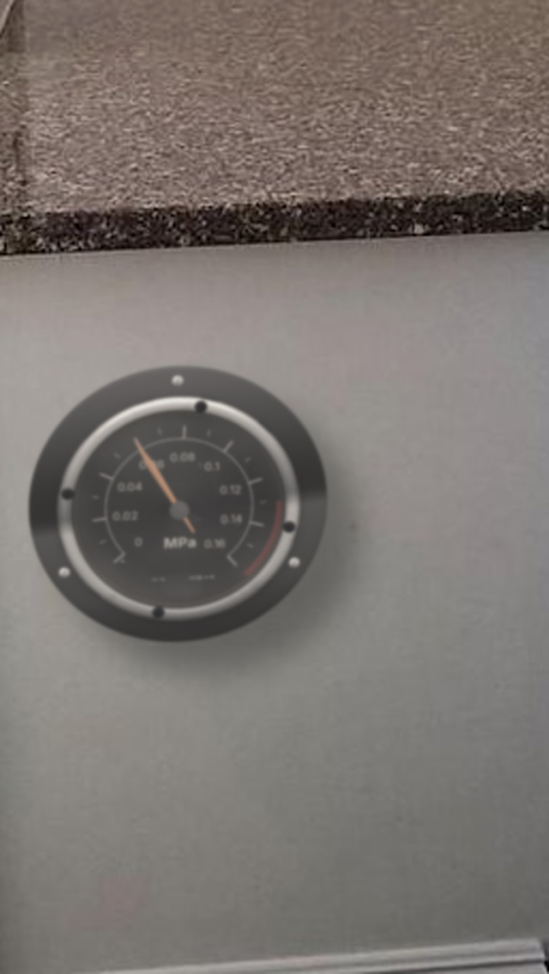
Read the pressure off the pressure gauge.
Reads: 0.06 MPa
